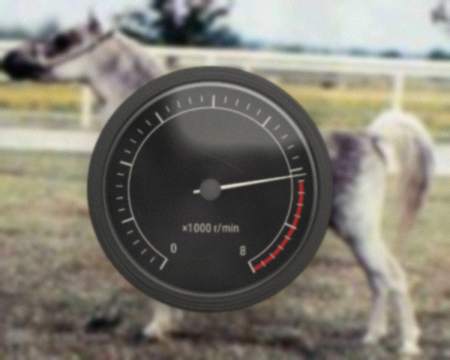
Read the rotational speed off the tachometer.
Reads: 6100 rpm
